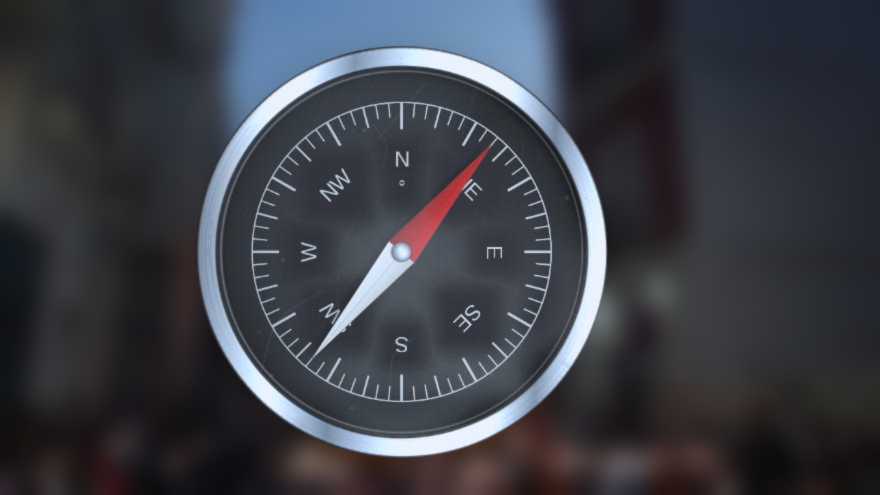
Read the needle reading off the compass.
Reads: 40 °
